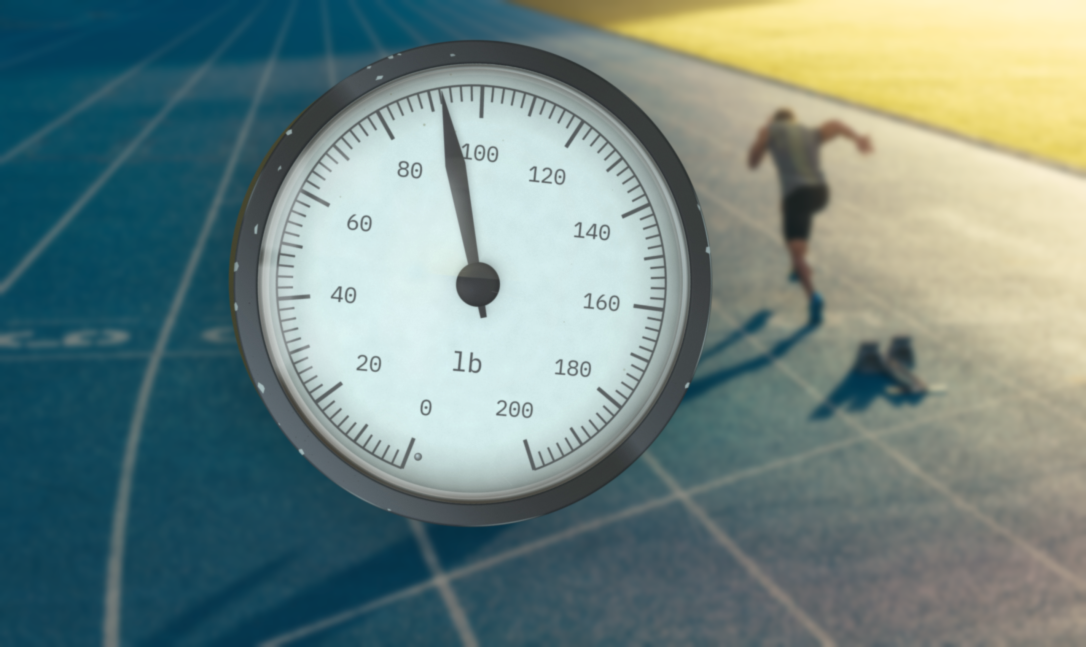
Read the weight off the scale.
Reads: 92 lb
